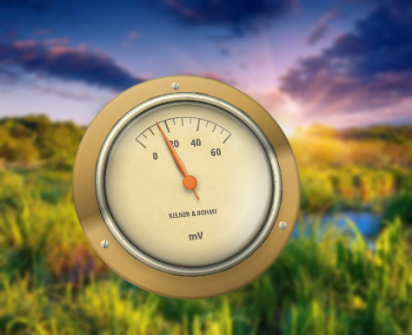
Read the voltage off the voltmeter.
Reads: 15 mV
